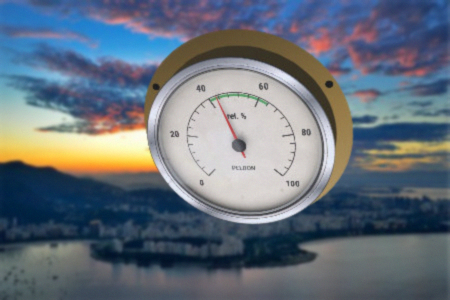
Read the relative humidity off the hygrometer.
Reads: 44 %
